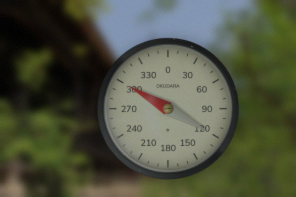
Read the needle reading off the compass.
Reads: 300 °
